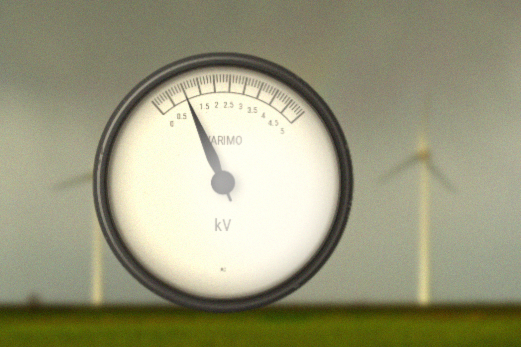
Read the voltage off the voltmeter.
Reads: 1 kV
